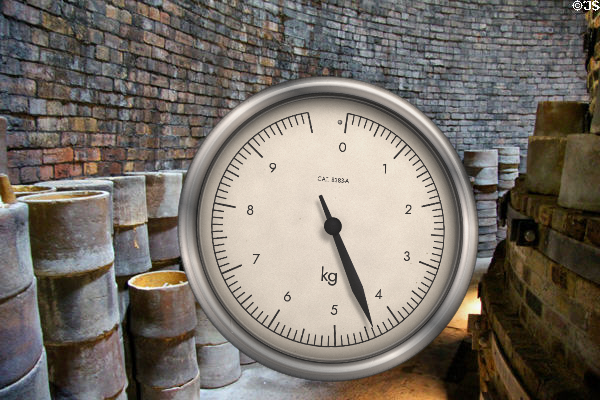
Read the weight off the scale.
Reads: 4.4 kg
